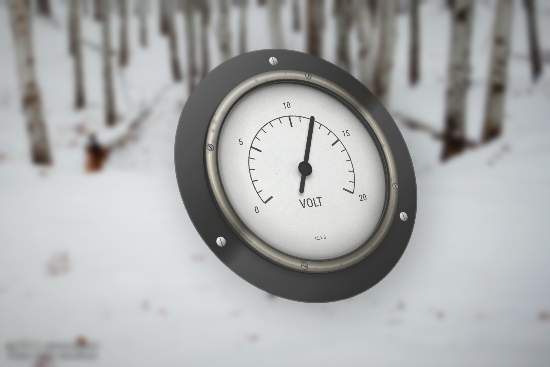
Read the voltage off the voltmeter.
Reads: 12 V
